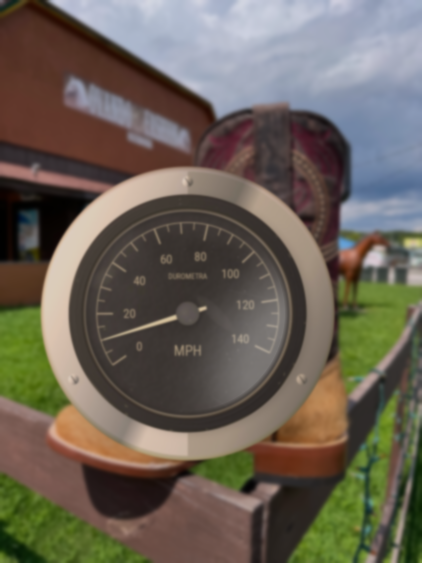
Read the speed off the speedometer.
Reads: 10 mph
